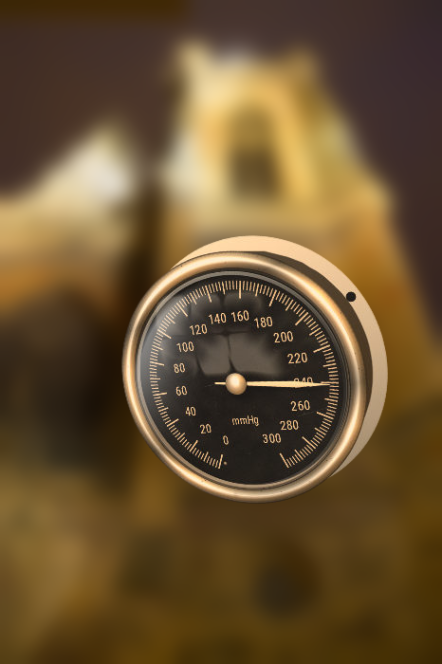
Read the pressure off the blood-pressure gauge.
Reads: 240 mmHg
